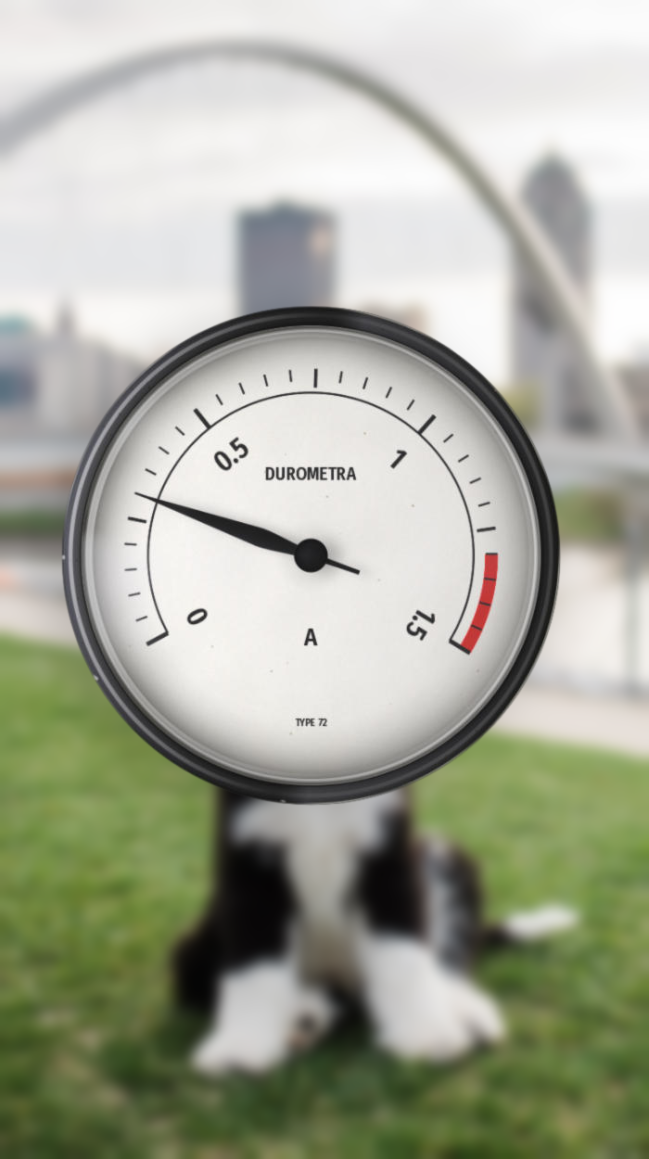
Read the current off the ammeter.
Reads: 0.3 A
